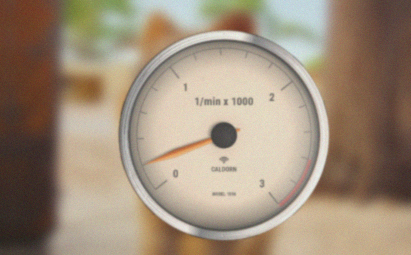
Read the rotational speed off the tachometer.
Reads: 200 rpm
